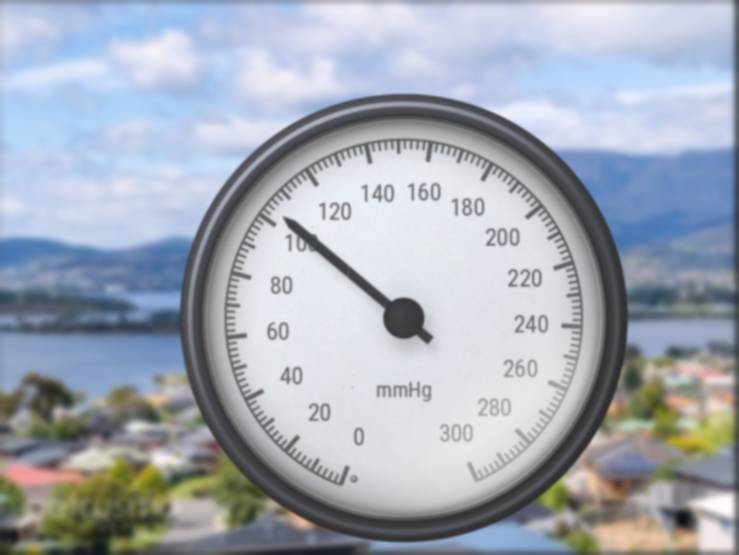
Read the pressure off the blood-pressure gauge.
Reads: 104 mmHg
